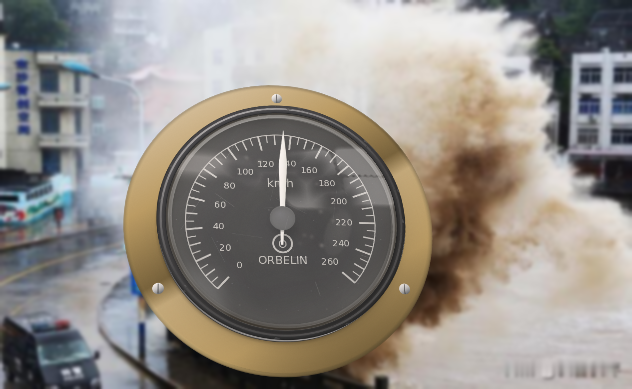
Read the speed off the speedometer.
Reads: 135 km/h
